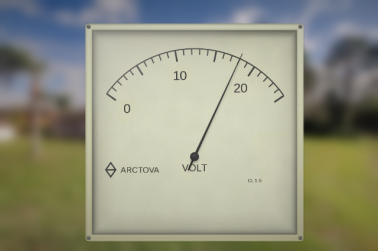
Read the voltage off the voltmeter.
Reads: 18 V
